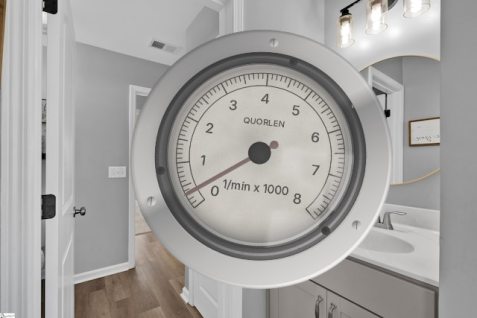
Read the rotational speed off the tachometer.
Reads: 300 rpm
